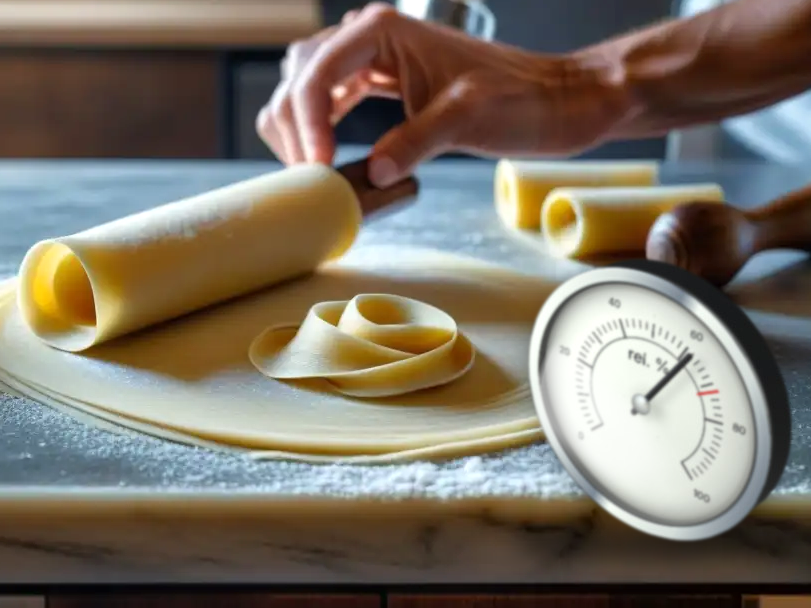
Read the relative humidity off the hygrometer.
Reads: 62 %
